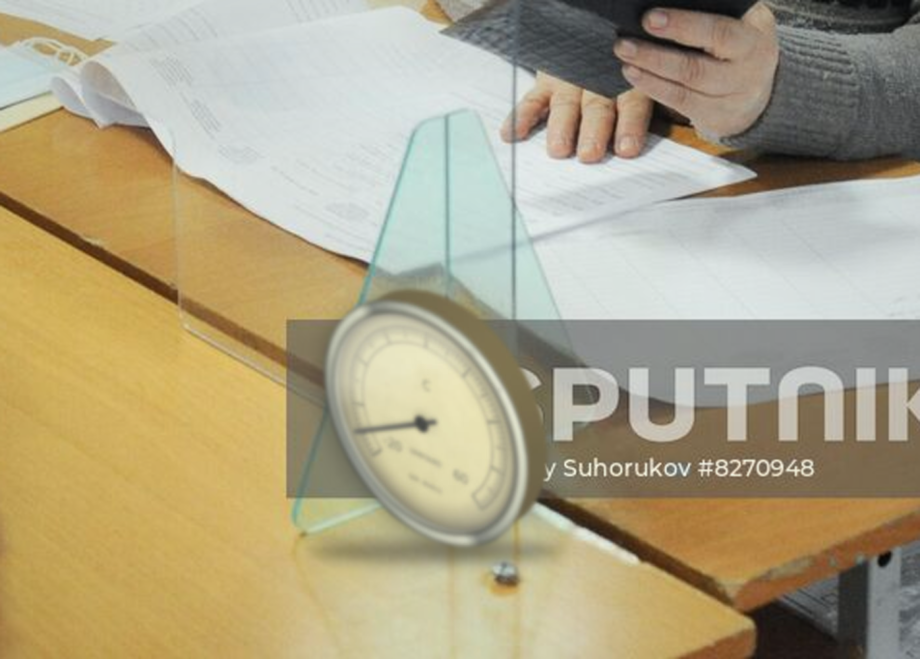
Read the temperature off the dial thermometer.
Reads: -15 °C
